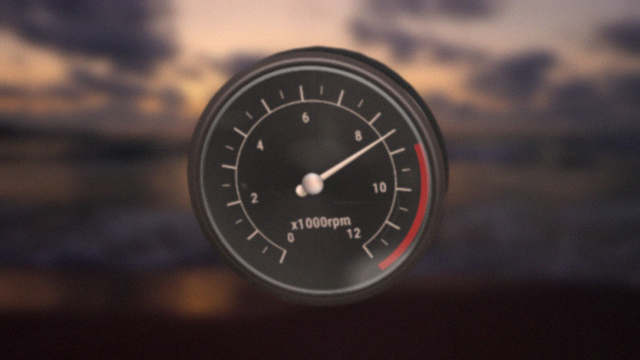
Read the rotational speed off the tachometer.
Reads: 8500 rpm
